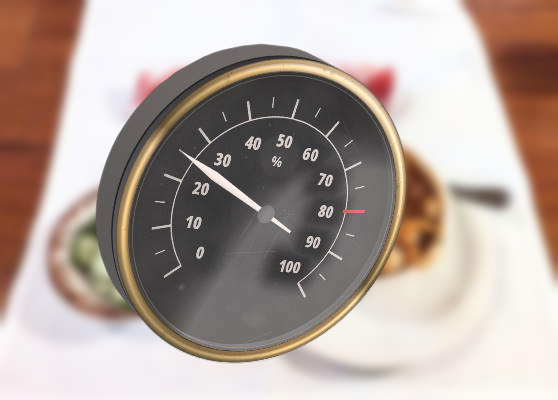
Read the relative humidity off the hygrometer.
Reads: 25 %
